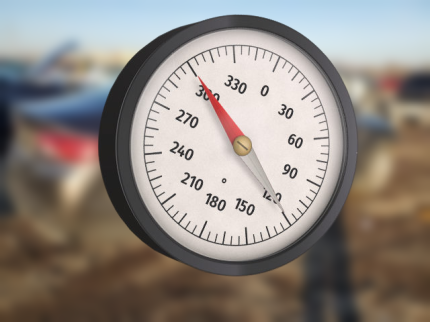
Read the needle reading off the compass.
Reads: 300 °
